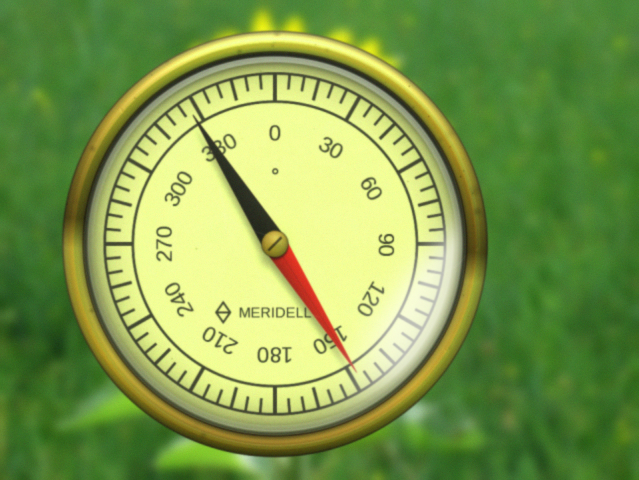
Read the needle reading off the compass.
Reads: 147.5 °
